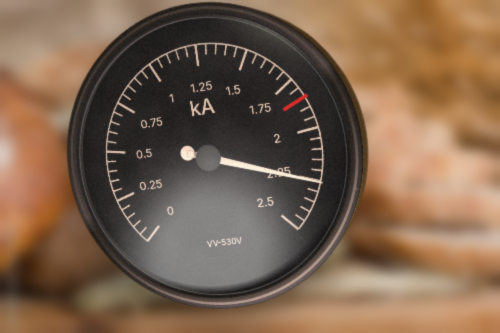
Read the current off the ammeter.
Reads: 2.25 kA
